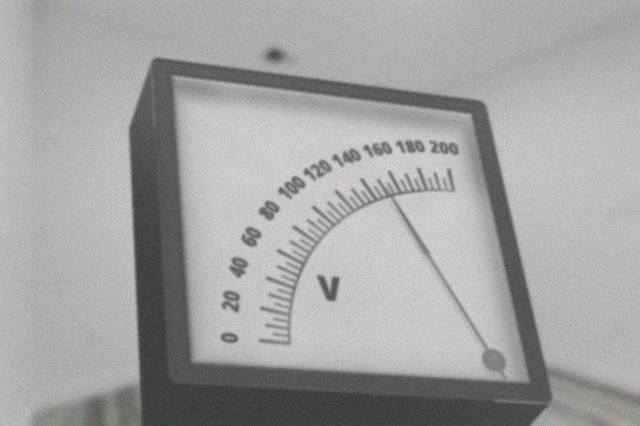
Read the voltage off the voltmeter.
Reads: 150 V
